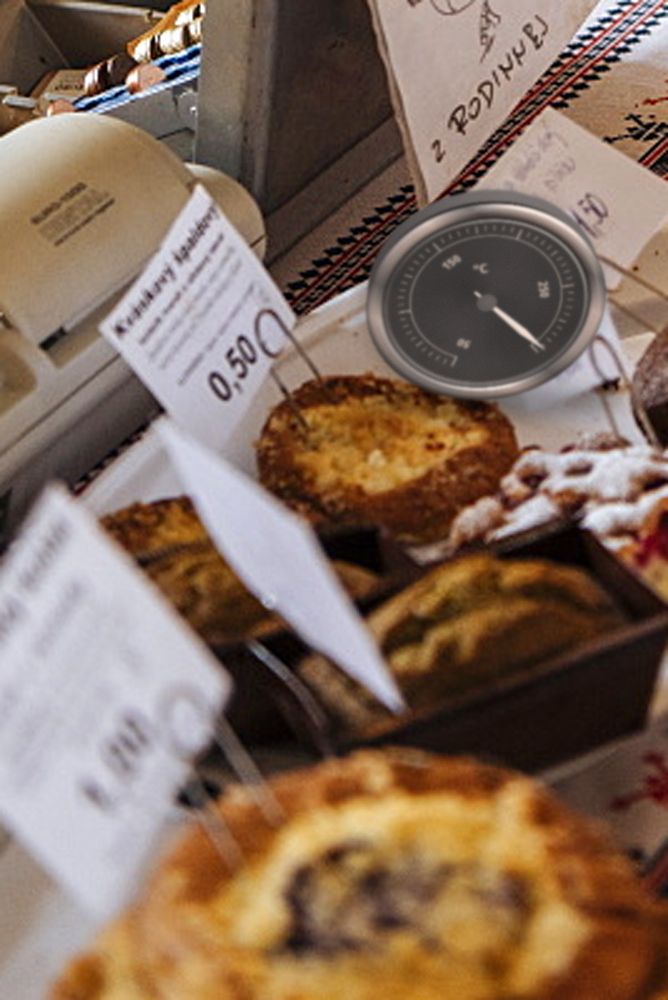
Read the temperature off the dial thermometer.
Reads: 295 °C
